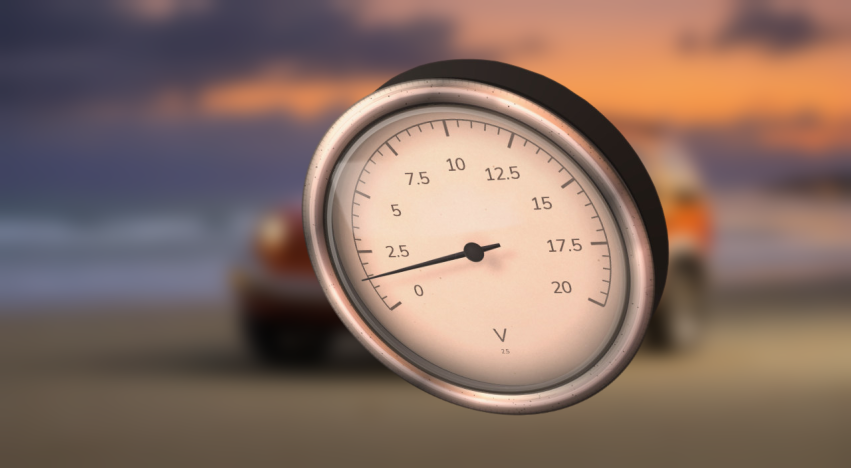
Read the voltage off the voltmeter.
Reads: 1.5 V
